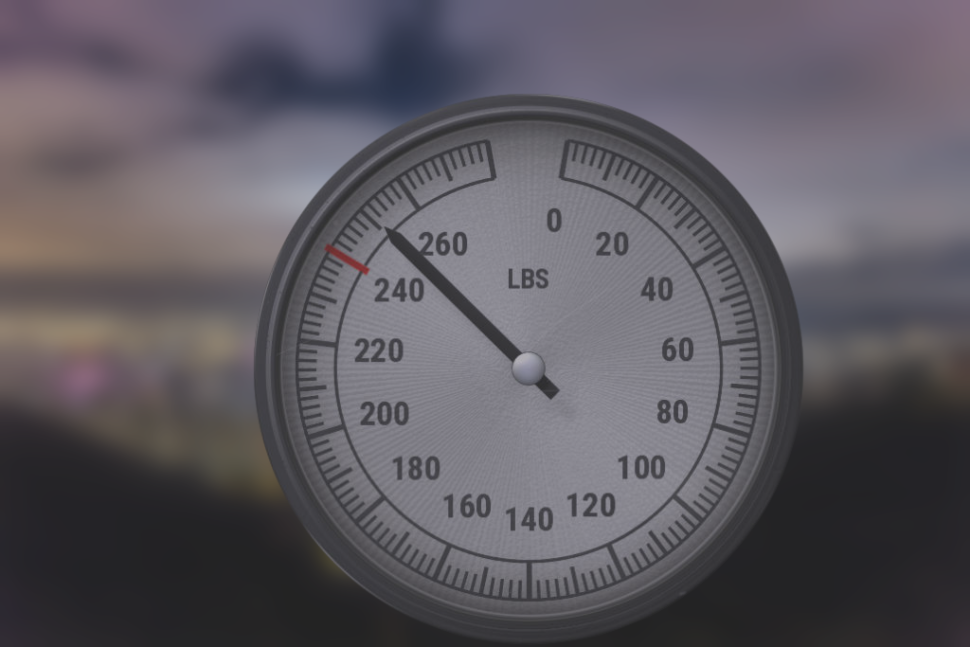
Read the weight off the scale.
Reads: 251 lb
